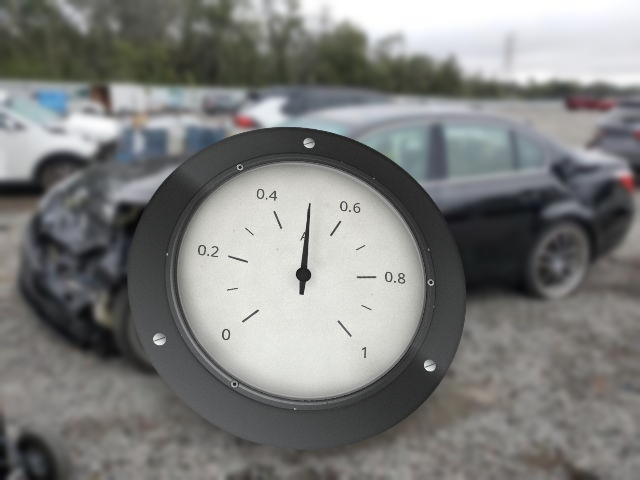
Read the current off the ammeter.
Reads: 0.5 A
